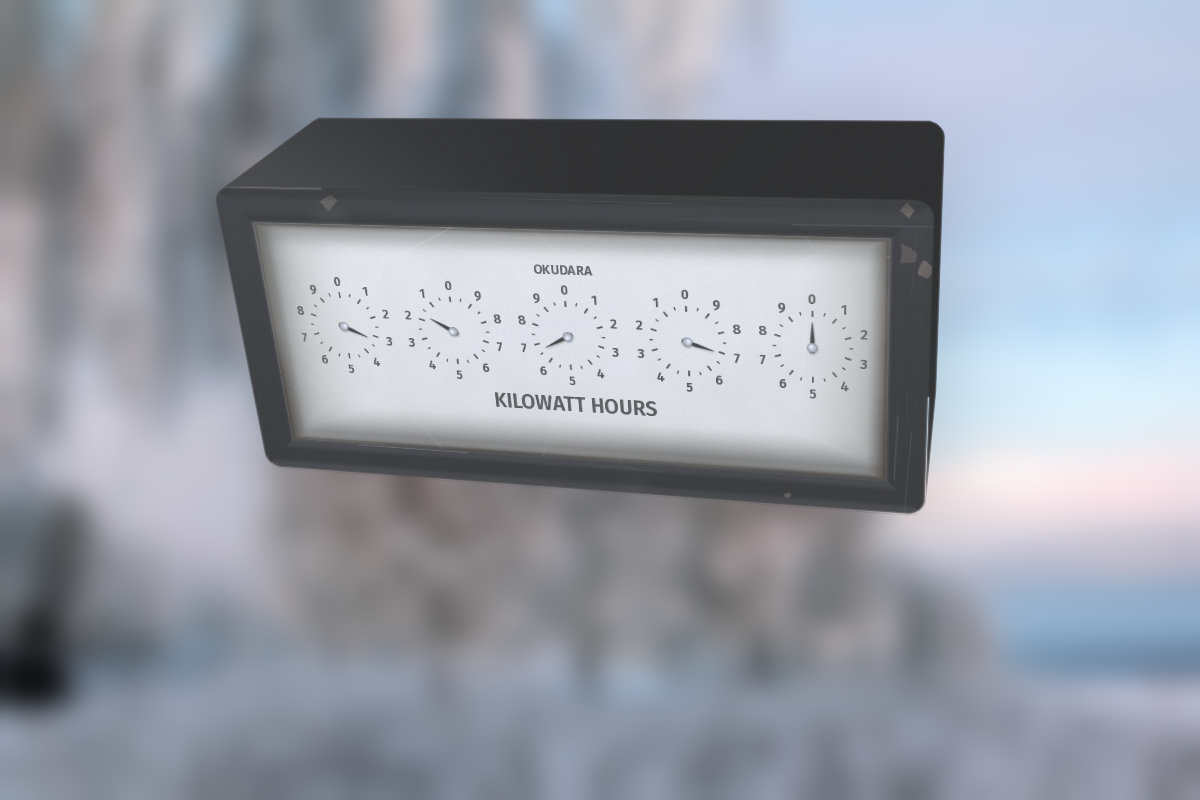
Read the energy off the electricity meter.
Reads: 31670 kWh
